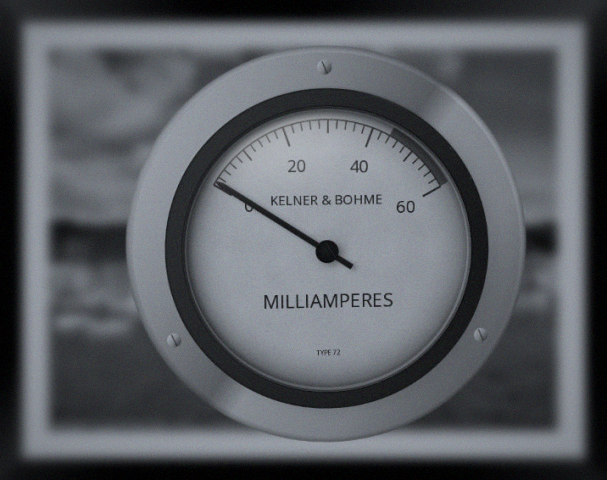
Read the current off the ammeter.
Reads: 1 mA
